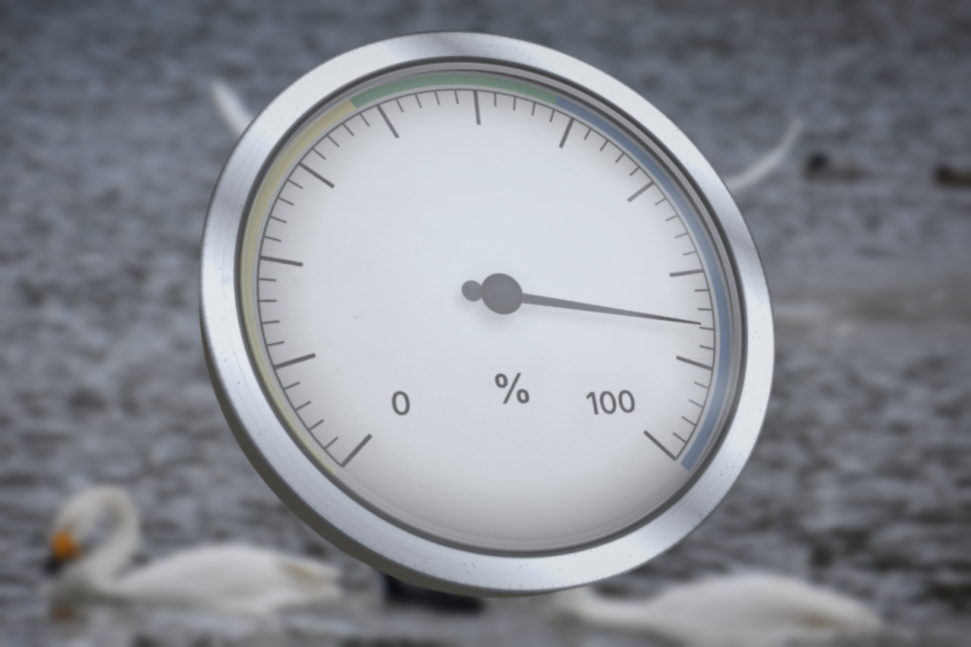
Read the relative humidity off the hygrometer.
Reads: 86 %
